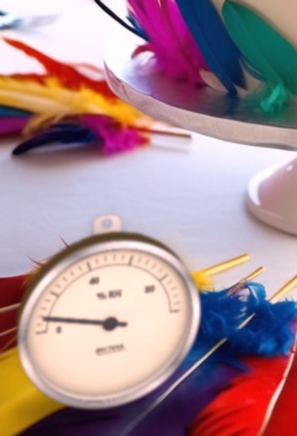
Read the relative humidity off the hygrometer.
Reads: 8 %
